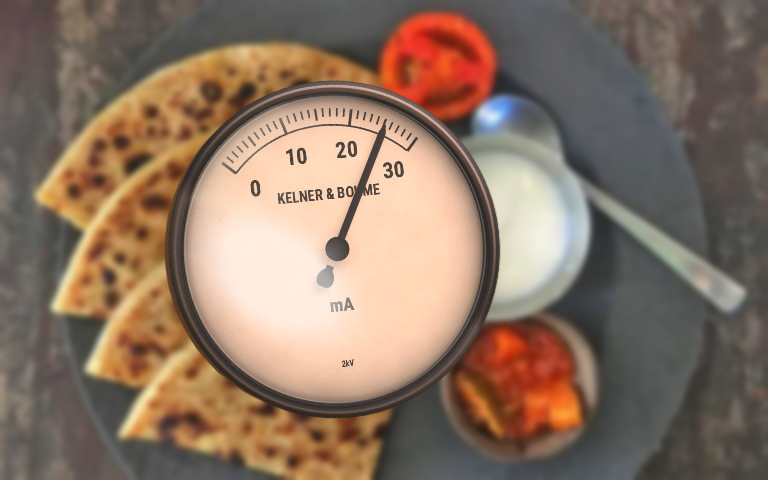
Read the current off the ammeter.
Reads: 25 mA
